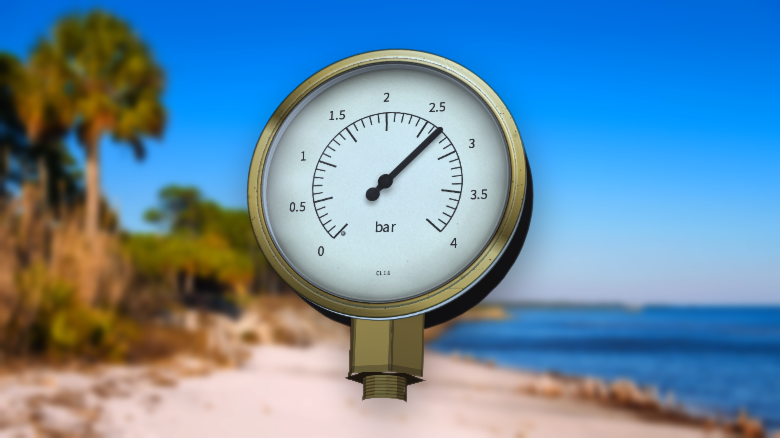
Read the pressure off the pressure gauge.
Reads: 2.7 bar
